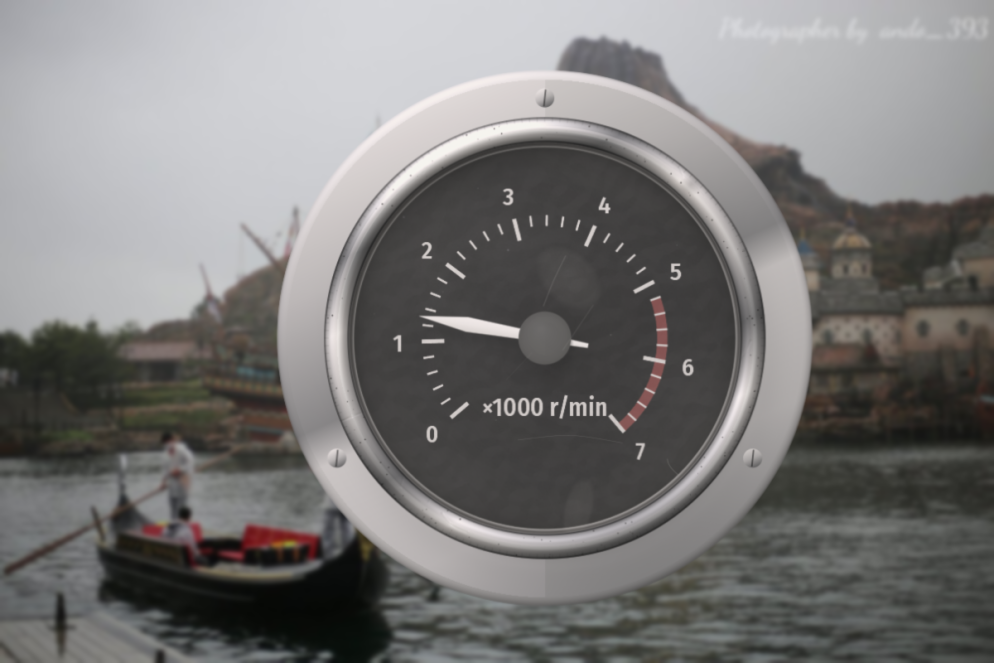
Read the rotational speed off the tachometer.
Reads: 1300 rpm
